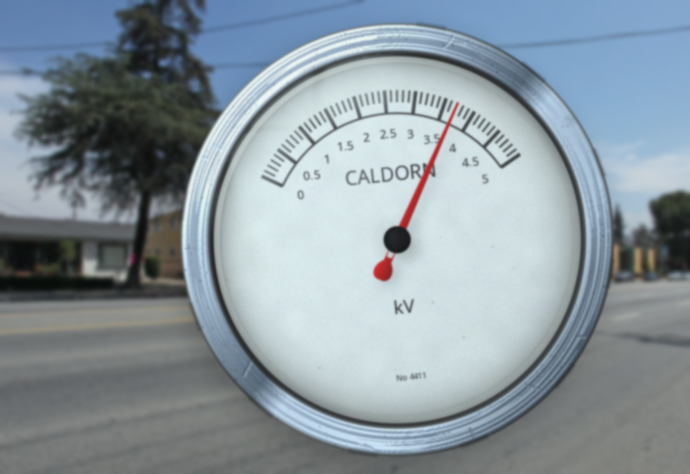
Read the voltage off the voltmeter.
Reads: 3.7 kV
